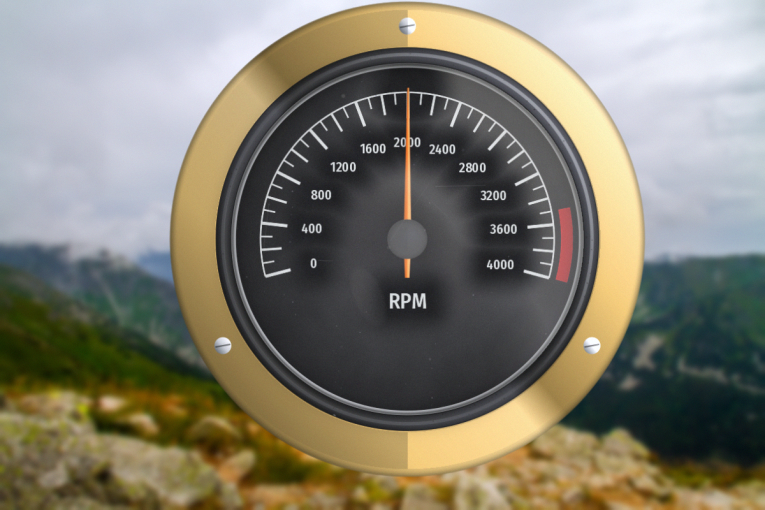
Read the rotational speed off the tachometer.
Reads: 2000 rpm
